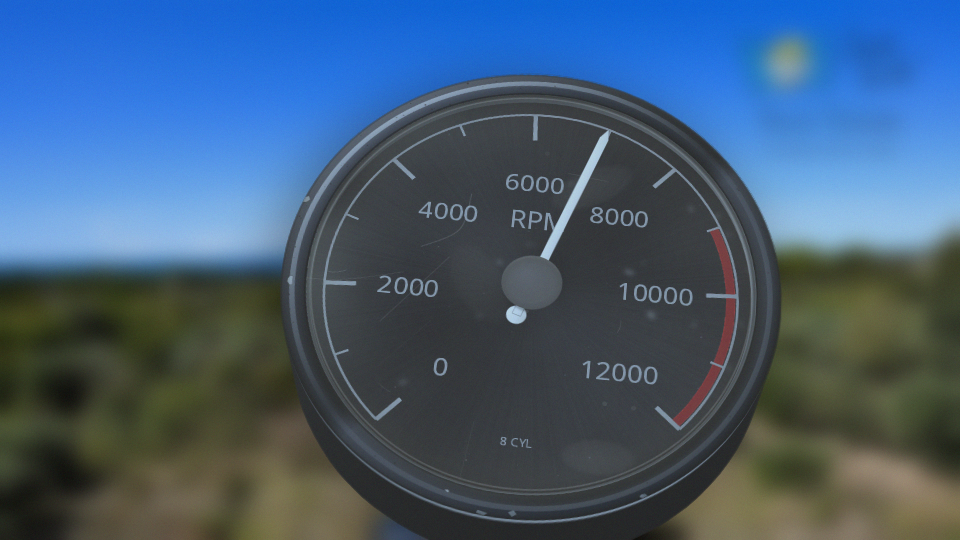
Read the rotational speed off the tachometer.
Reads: 7000 rpm
